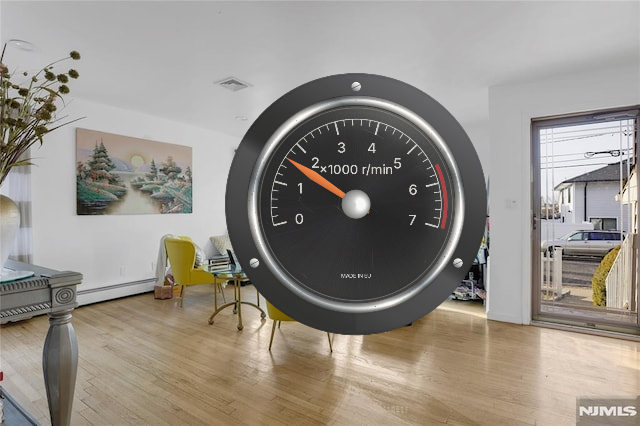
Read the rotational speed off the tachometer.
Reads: 1600 rpm
